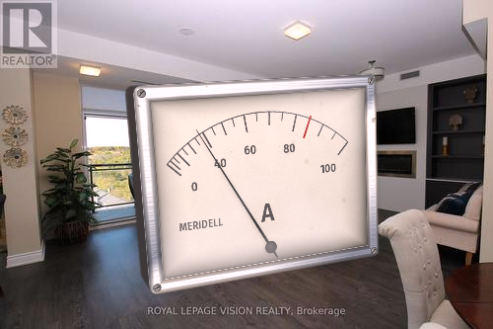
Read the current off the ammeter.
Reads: 37.5 A
